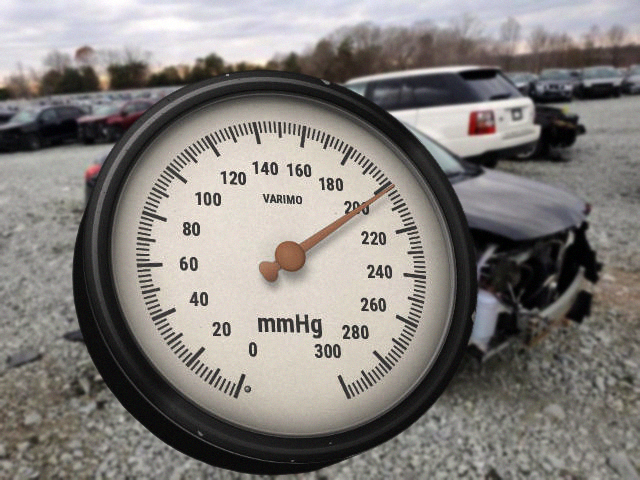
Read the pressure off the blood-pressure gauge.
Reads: 202 mmHg
